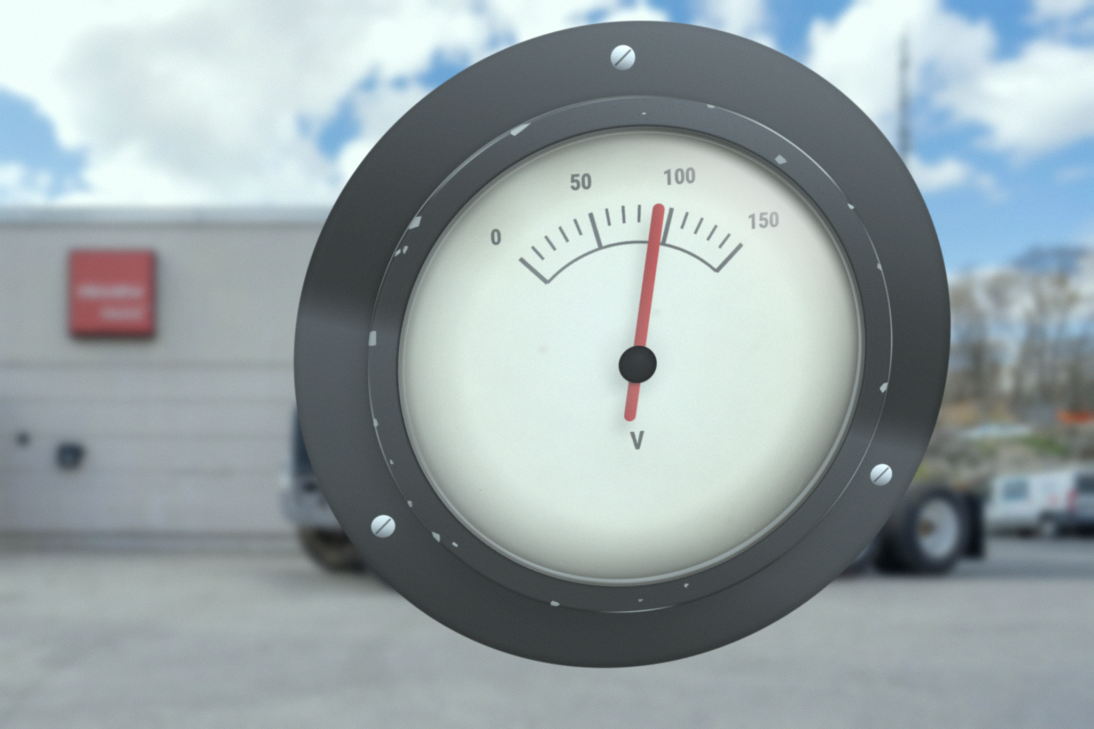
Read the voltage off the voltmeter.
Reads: 90 V
